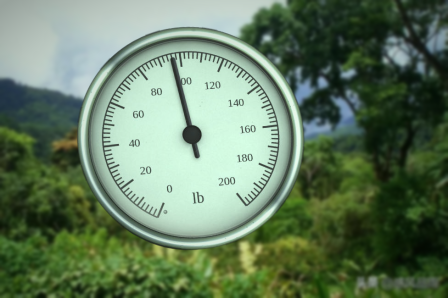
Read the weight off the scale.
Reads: 96 lb
